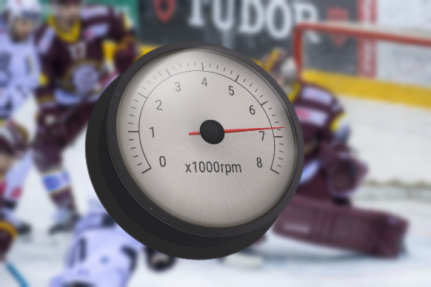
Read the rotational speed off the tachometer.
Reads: 6800 rpm
